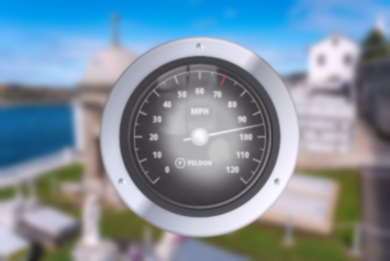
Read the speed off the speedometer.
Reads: 95 mph
